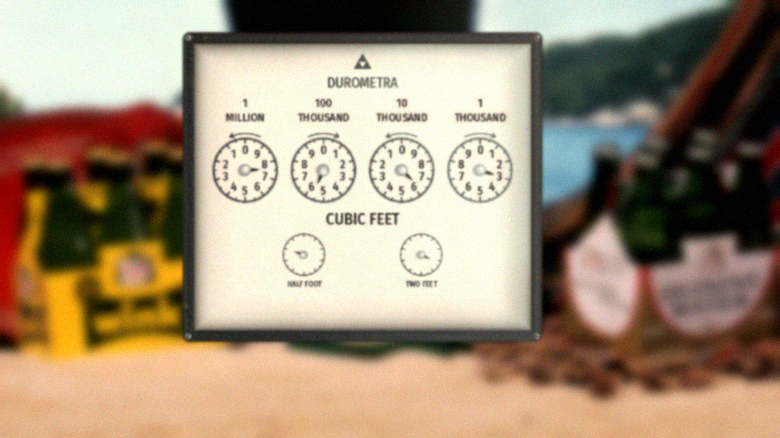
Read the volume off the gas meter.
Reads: 756300 ft³
